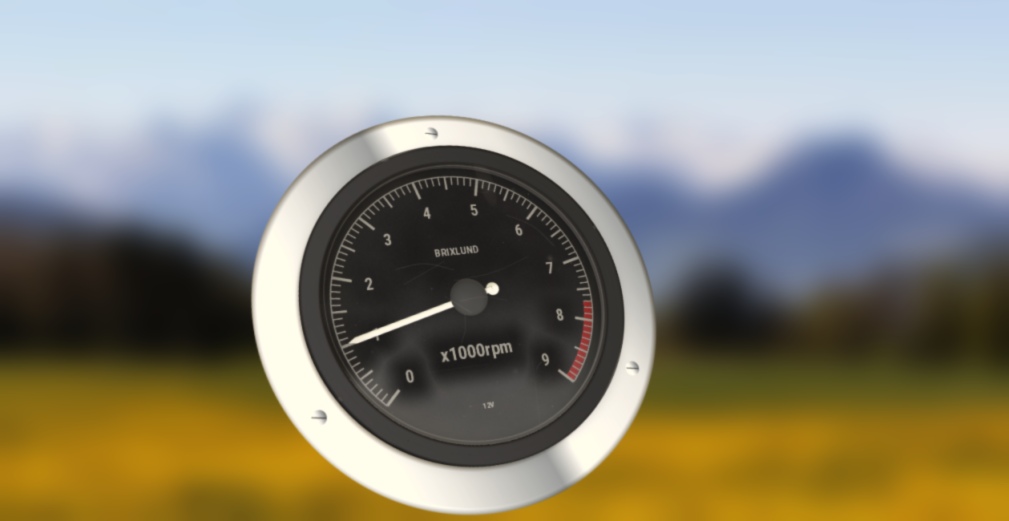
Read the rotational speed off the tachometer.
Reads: 1000 rpm
